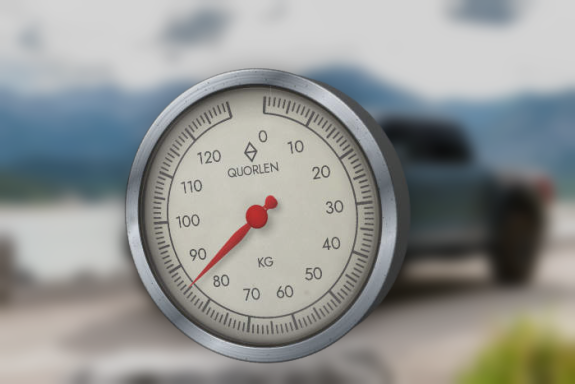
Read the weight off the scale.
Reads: 85 kg
